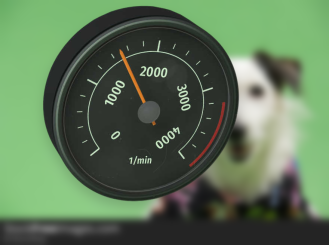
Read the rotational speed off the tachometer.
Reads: 1500 rpm
